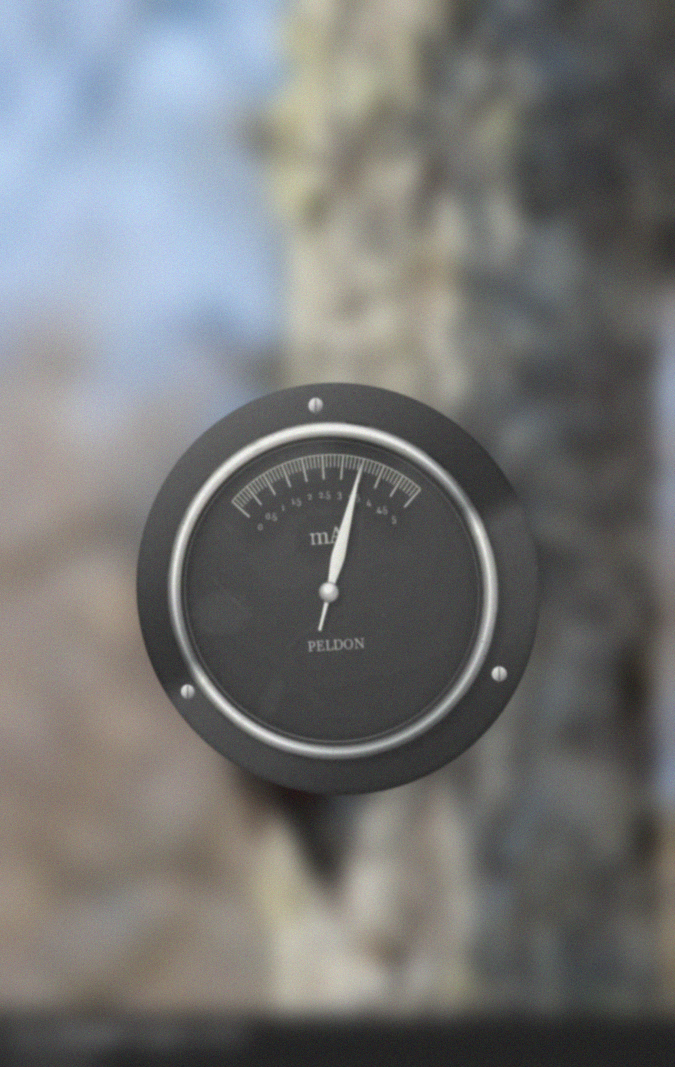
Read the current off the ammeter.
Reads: 3.5 mA
